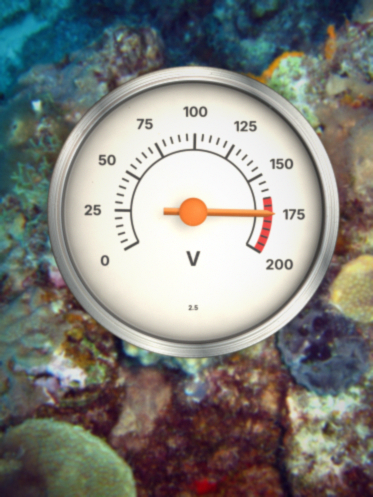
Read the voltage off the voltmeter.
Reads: 175 V
